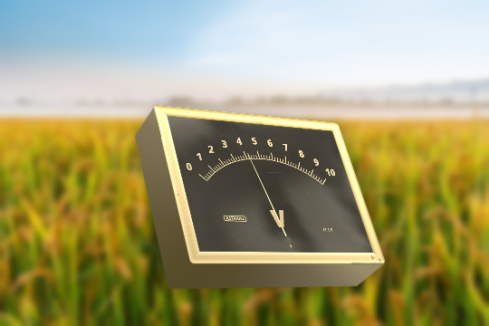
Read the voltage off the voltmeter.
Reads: 4 V
